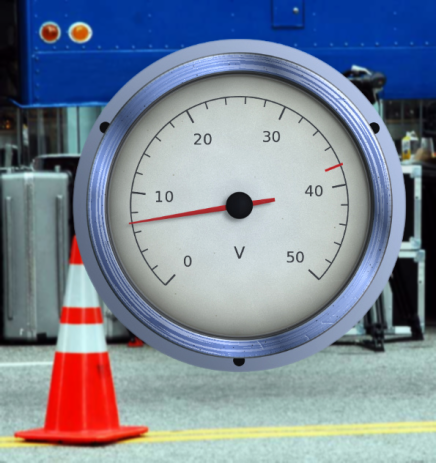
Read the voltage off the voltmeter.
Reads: 7 V
